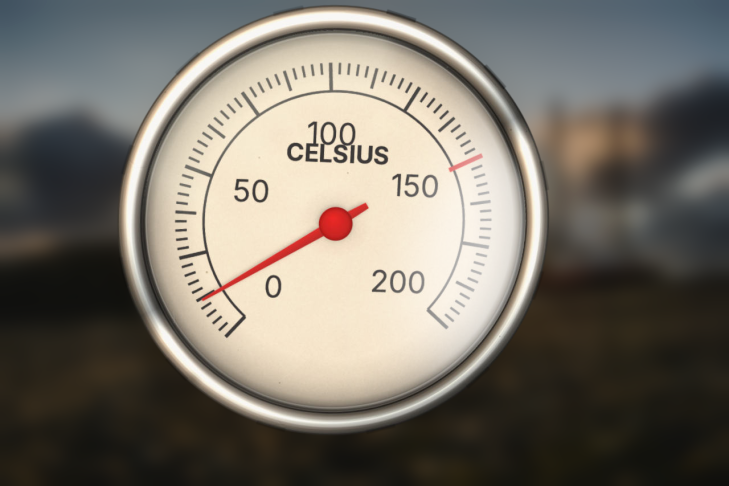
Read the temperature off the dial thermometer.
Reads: 12.5 °C
